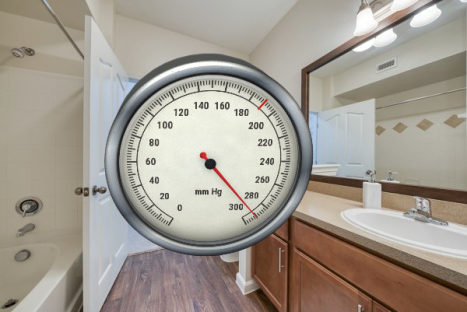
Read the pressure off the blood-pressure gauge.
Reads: 290 mmHg
